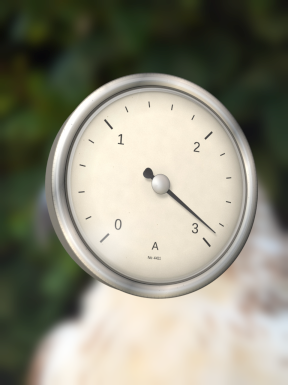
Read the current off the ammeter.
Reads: 2.9 A
